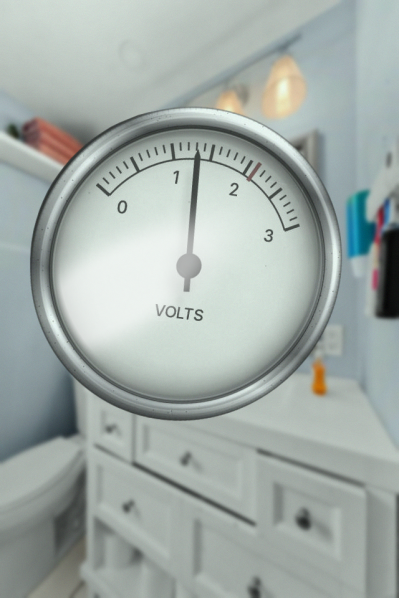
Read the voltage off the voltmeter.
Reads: 1.3 V
